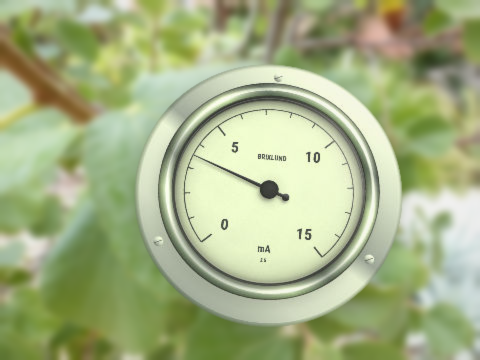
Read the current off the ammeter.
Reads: 3.5 mA
